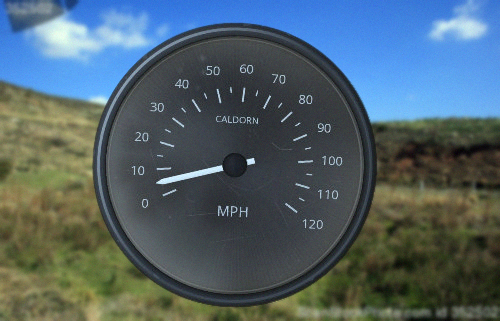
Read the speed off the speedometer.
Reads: 5 mph
